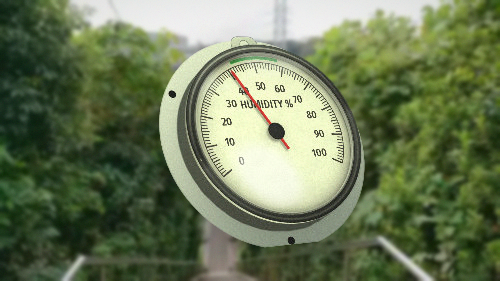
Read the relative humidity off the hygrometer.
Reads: 40 %
